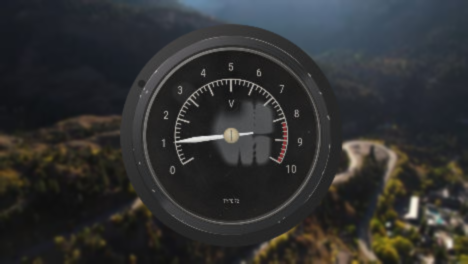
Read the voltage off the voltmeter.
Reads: 1 V
